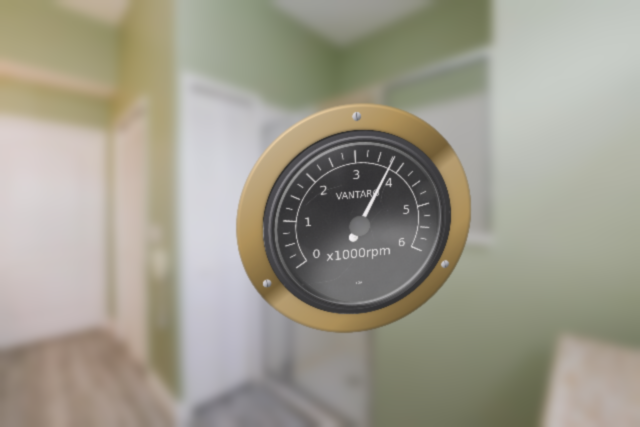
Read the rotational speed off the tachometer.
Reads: 3750 rpm
